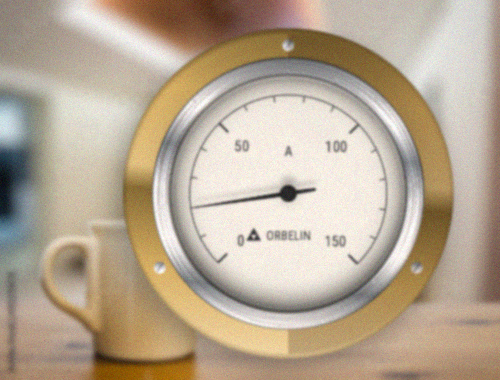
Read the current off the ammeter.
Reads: 20 A
